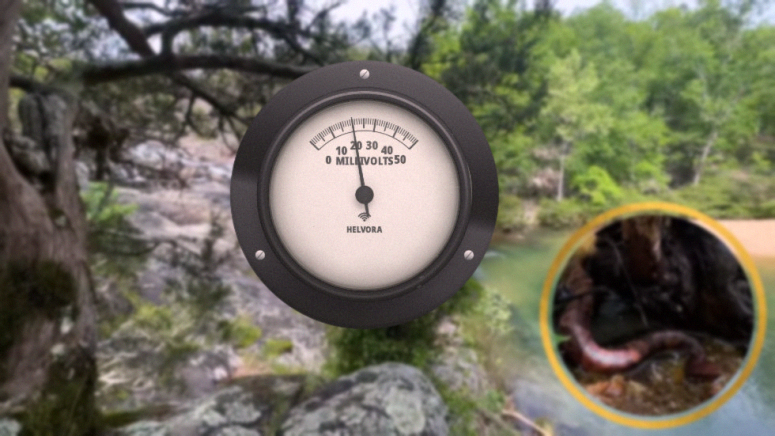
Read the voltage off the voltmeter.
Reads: 20 mV
